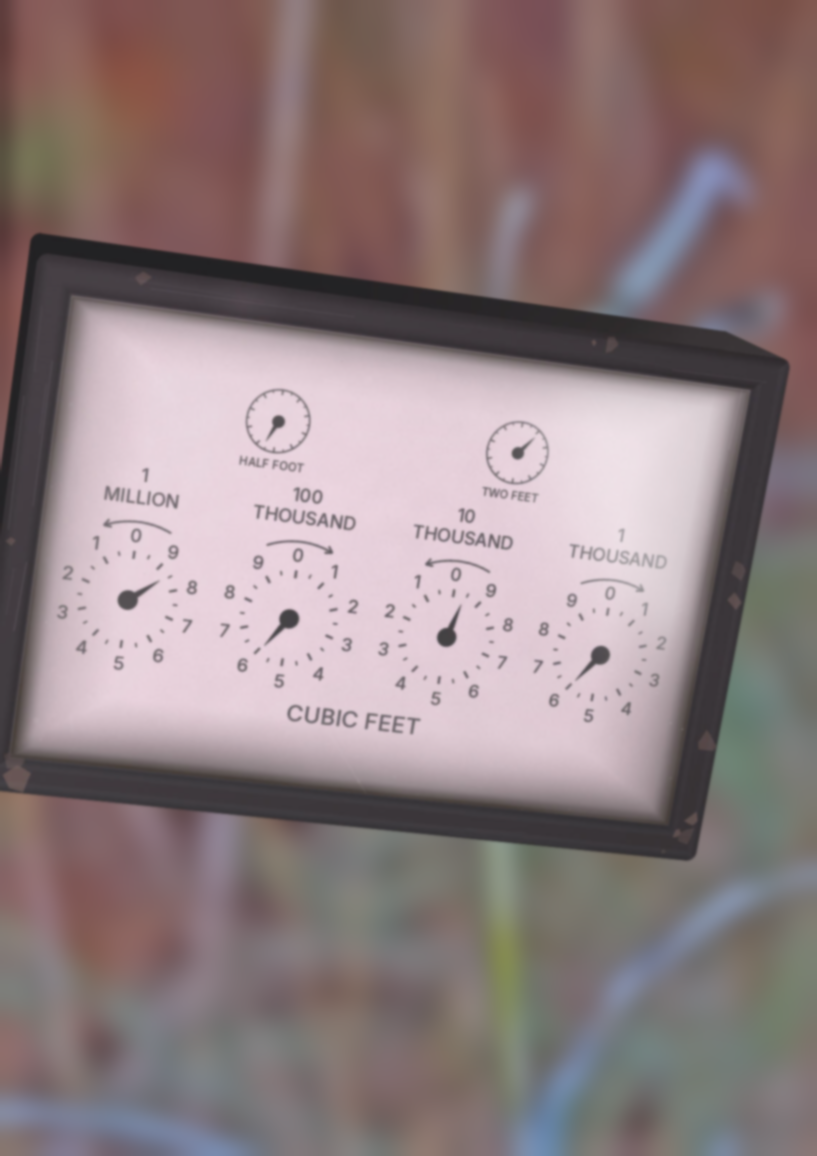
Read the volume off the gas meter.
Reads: 859600 ft³
